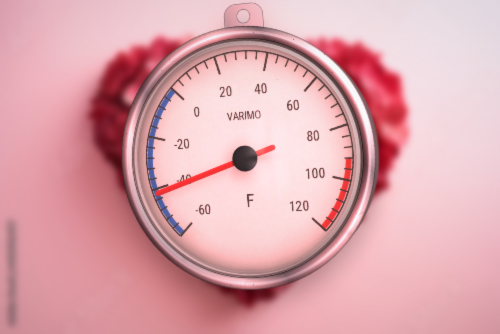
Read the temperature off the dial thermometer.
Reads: -42 °F
